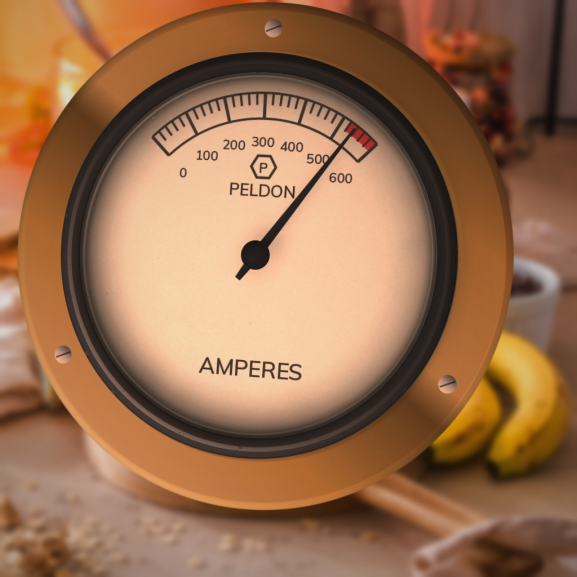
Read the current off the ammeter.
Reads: 540 A
